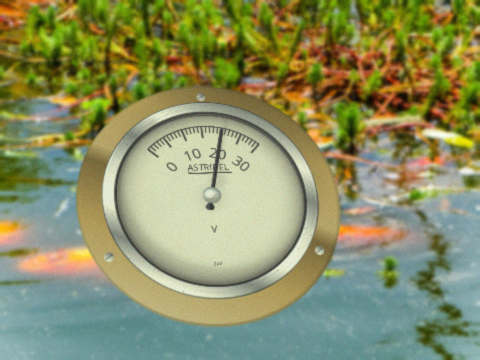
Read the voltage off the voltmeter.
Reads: 20 V
